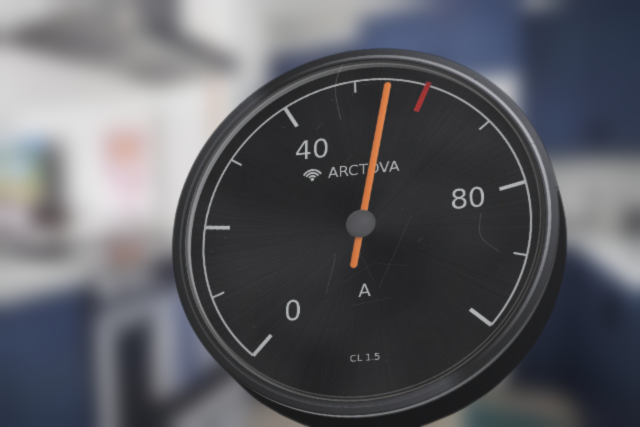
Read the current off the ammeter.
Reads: 55 A
